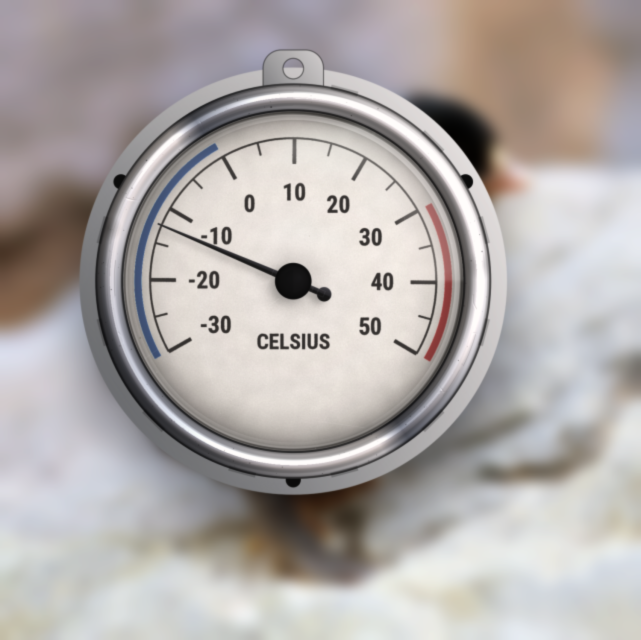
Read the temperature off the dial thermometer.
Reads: -12.5 °C
